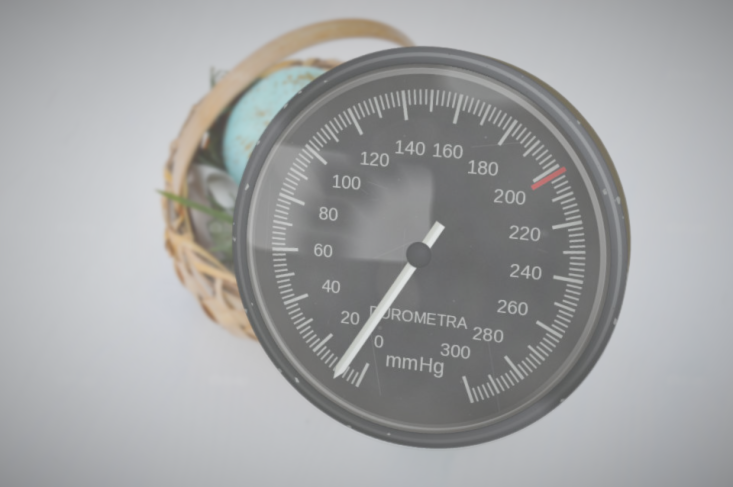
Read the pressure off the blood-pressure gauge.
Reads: 8 mmHg
